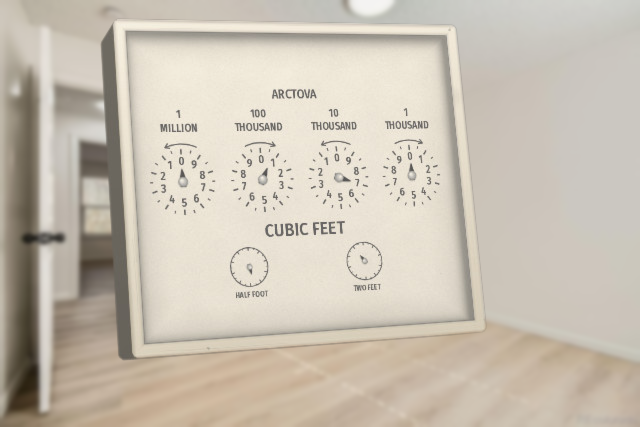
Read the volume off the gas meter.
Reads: 7000 ft³
